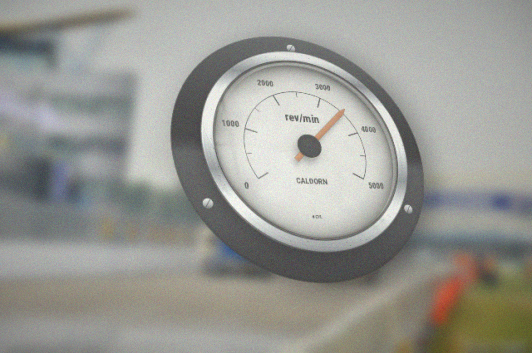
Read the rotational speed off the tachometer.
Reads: 3500 rpm
